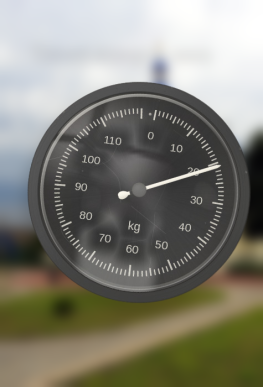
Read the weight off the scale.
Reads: 21 kg
